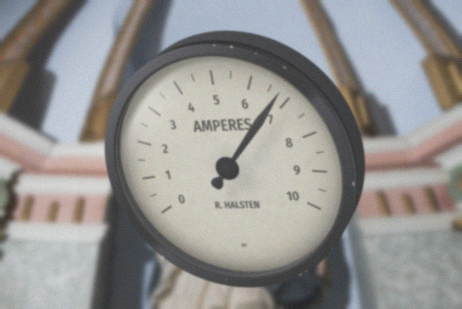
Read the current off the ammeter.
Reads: 6.75 A
